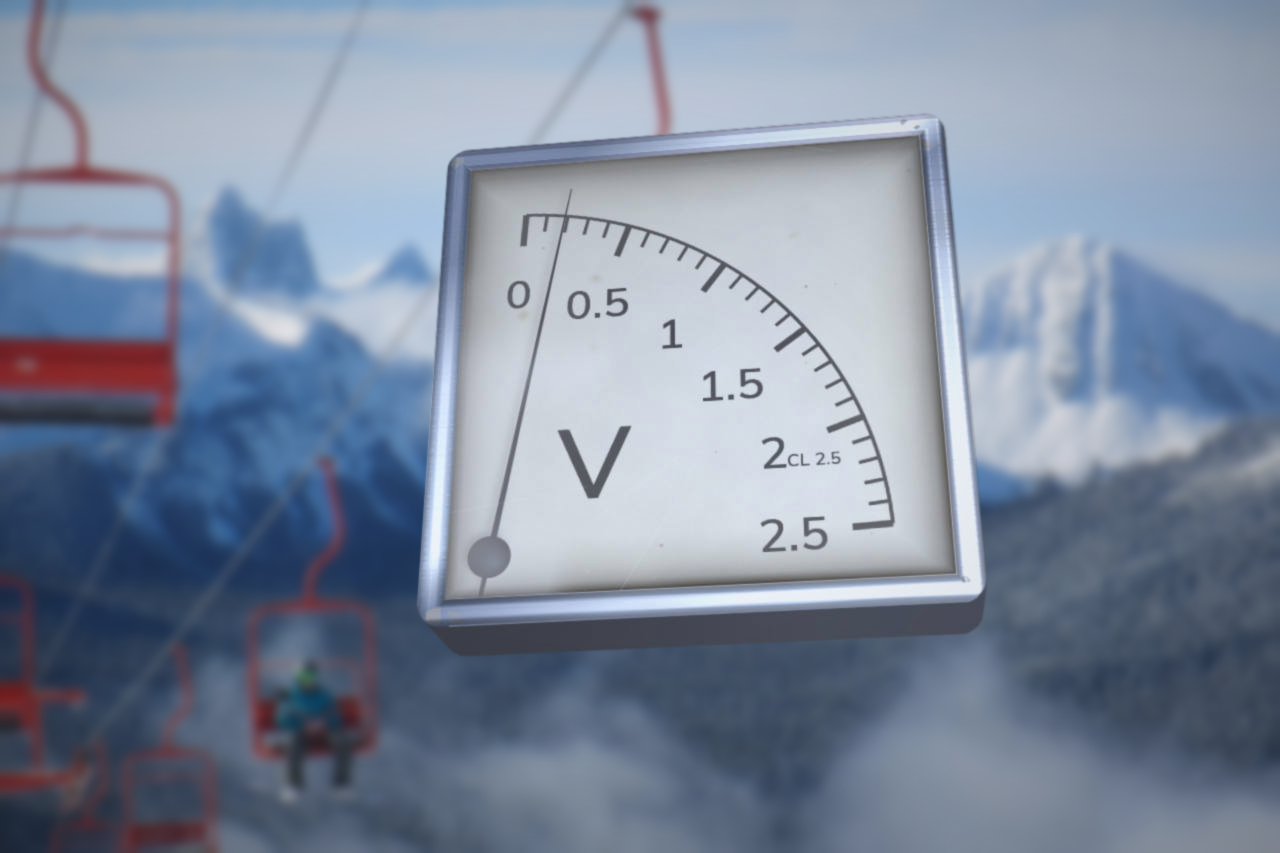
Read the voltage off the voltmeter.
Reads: 0.2 V
